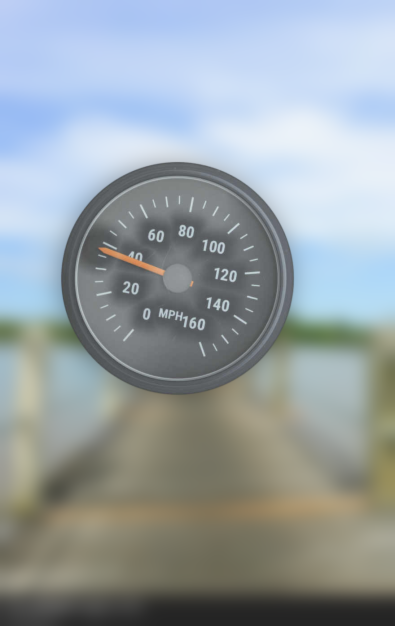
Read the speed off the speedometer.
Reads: 37.5 mph
